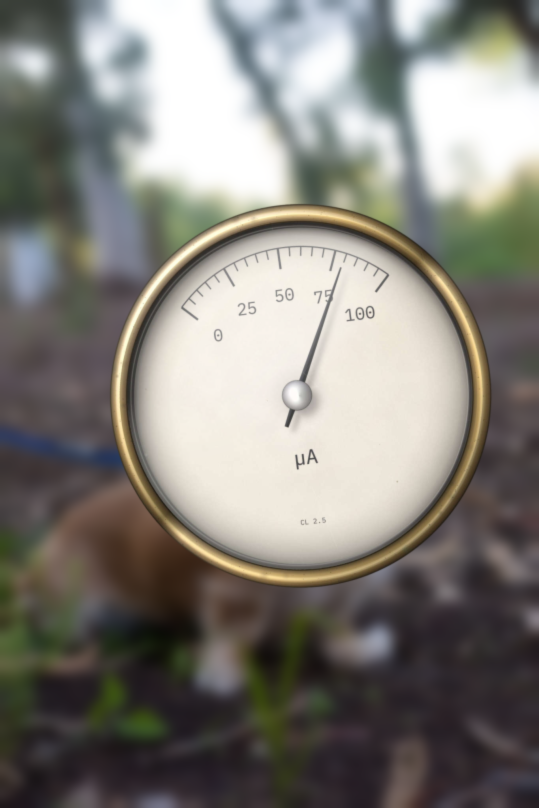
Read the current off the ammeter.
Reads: 80 µA
